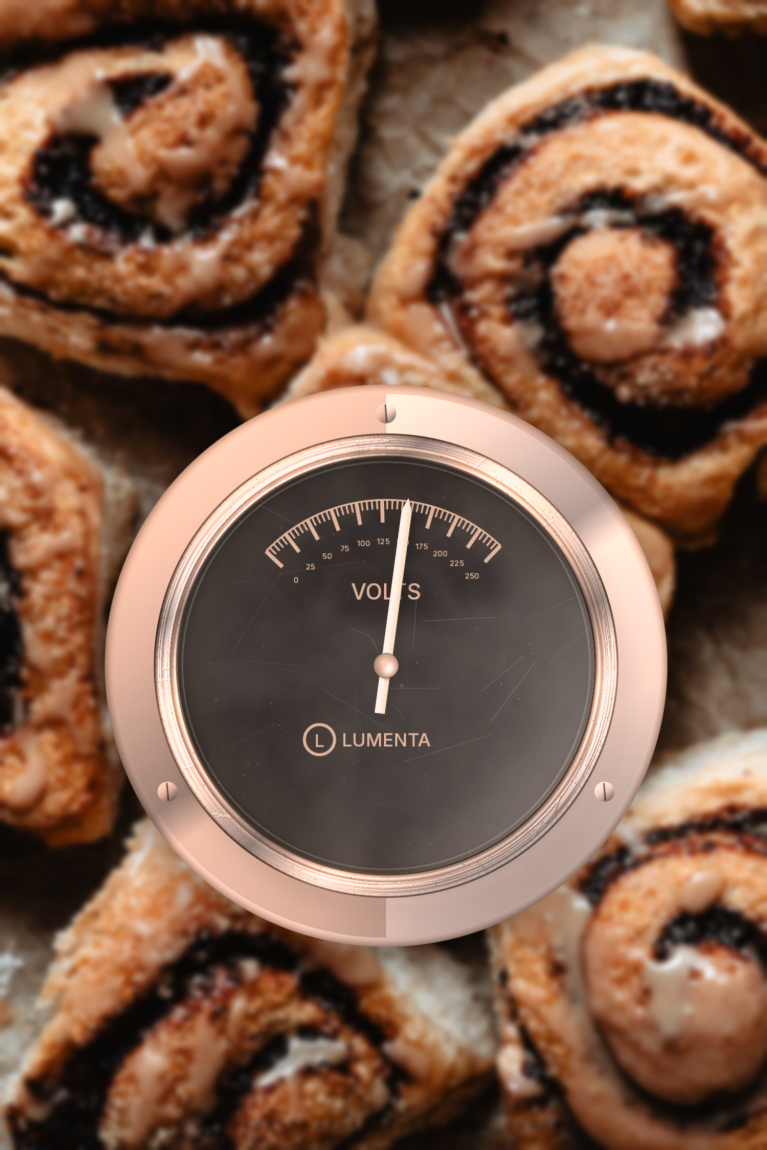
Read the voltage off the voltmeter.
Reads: 150 V
